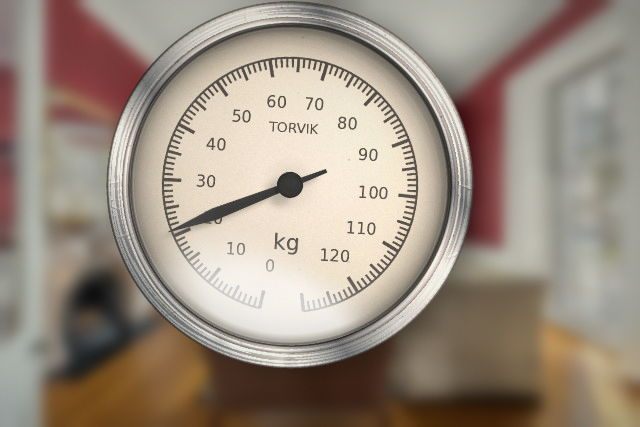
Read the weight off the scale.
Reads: 21 kg
